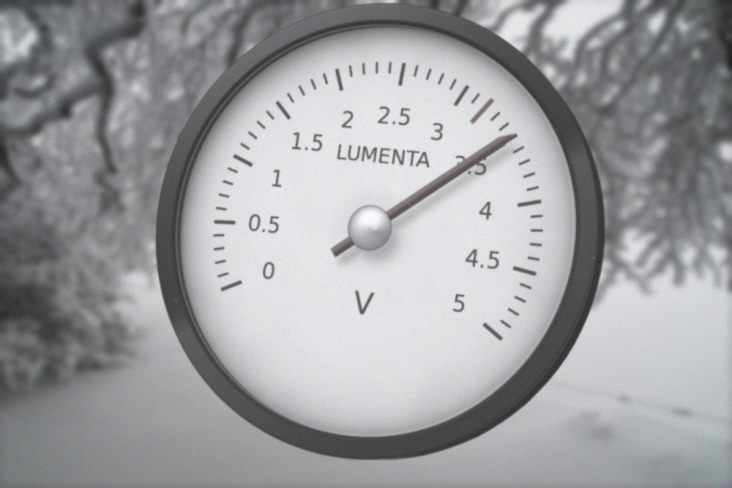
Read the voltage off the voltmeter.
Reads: 3.5 V
